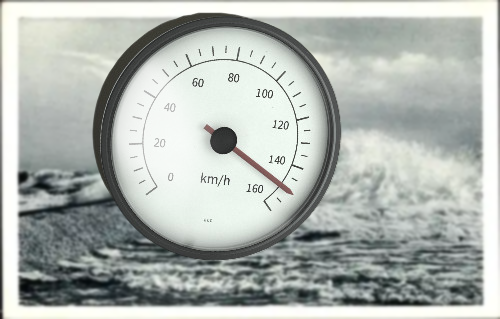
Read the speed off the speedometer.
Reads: 150 km/h
